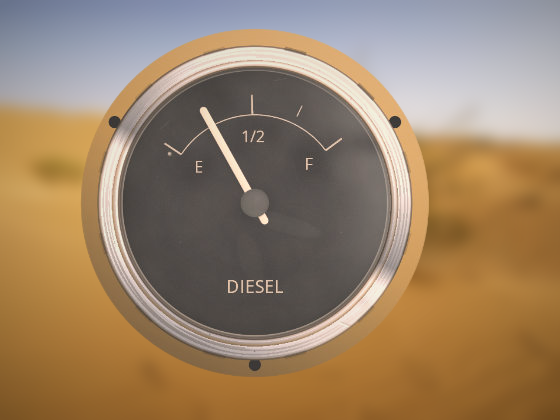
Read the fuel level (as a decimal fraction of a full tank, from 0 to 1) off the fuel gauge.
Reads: 0.25
